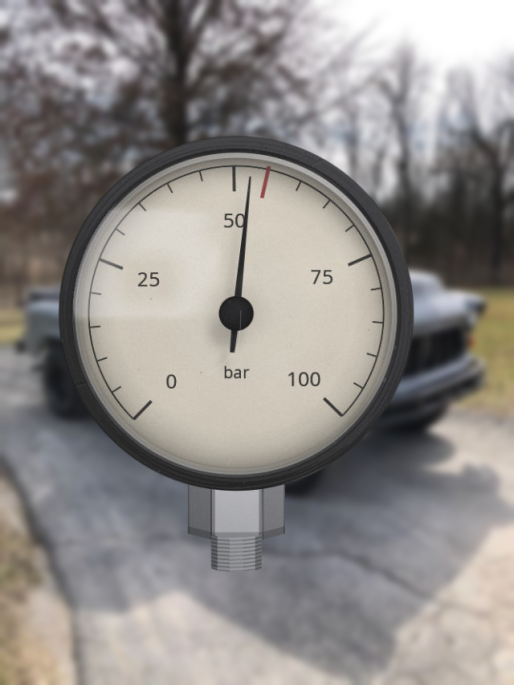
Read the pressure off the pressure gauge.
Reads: 52.5 bar
